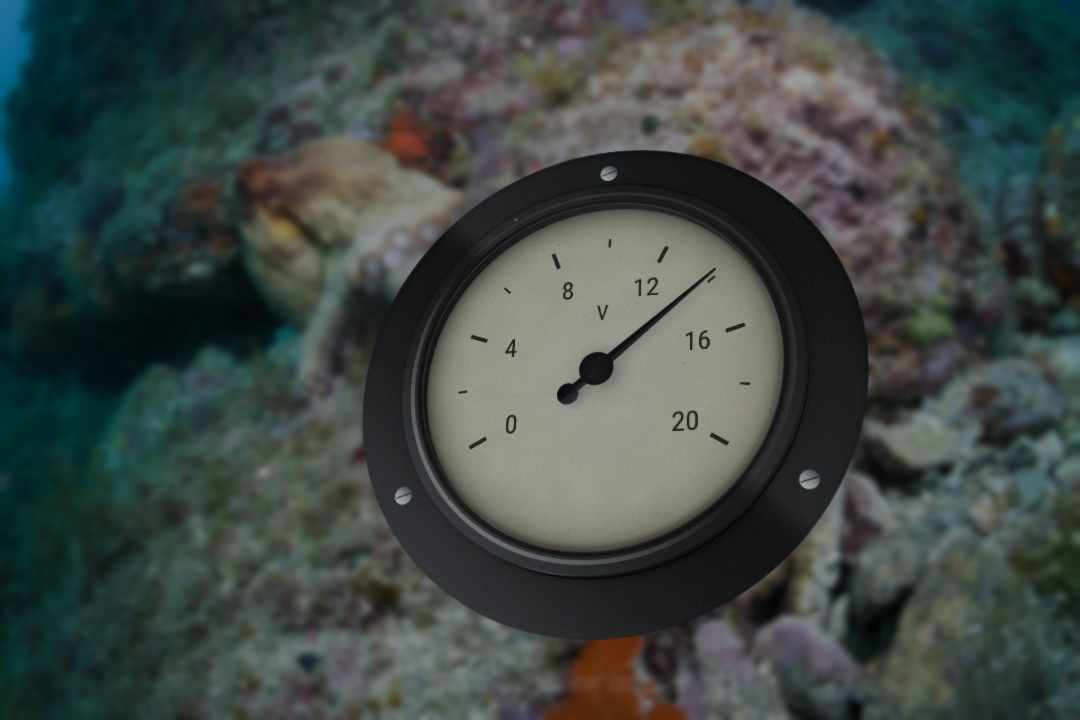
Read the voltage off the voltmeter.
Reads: 14 V
